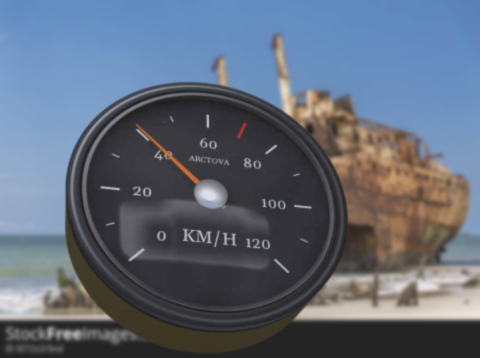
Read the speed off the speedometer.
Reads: 40 km/h
